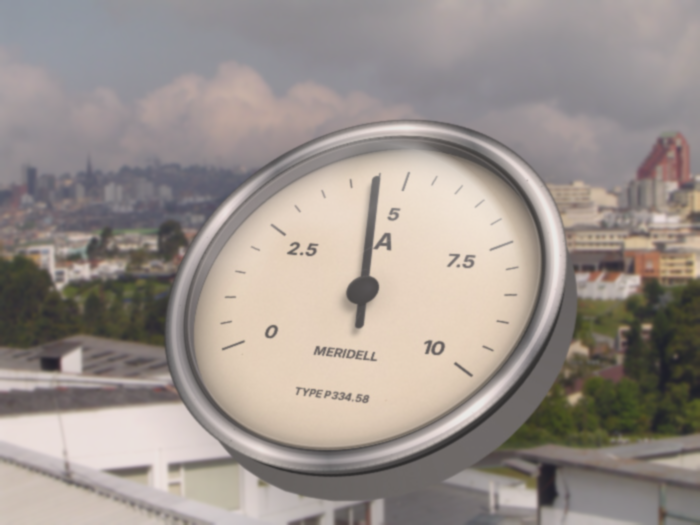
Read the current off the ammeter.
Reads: 4.5 A
